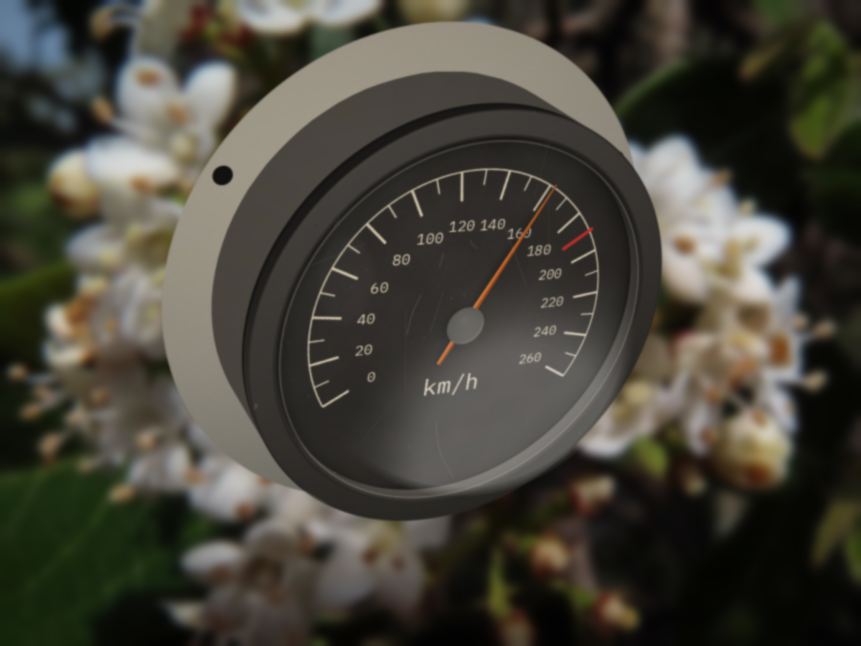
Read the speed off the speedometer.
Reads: 160 km/h
